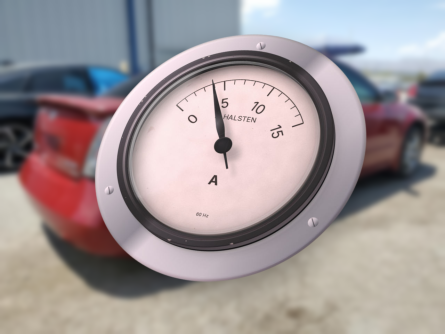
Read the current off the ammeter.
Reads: 4 A
